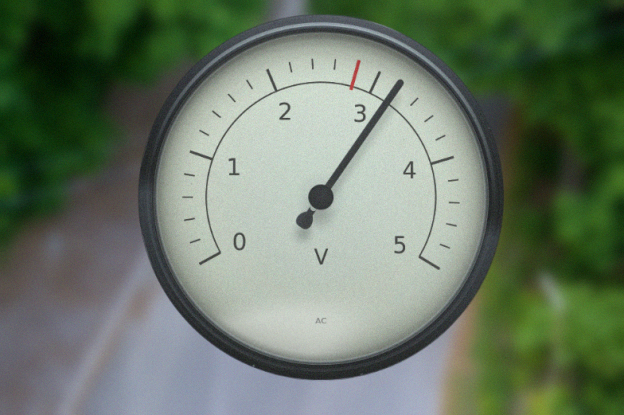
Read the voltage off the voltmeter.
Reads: 3.2 V
